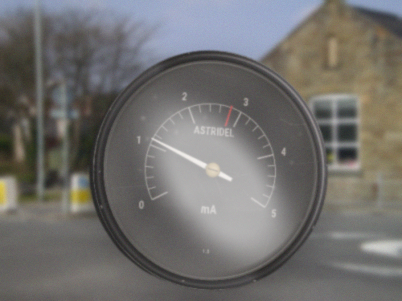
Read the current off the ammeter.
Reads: 1.1 mA
